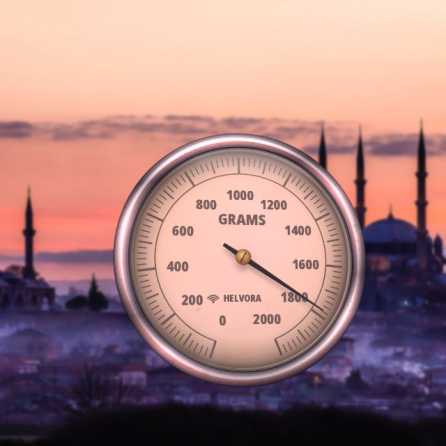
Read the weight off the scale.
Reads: 1780 g
